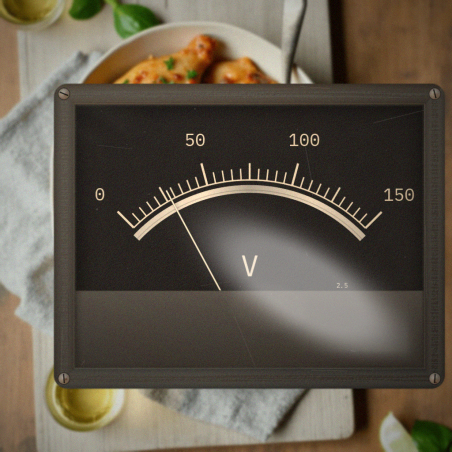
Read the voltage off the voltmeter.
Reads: 27.5 V
